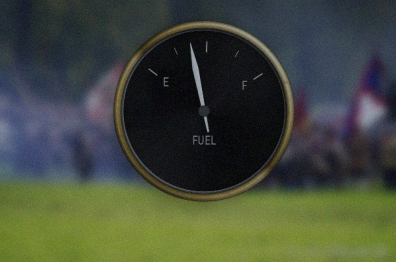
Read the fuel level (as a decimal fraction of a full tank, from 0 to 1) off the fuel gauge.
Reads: 0.375
